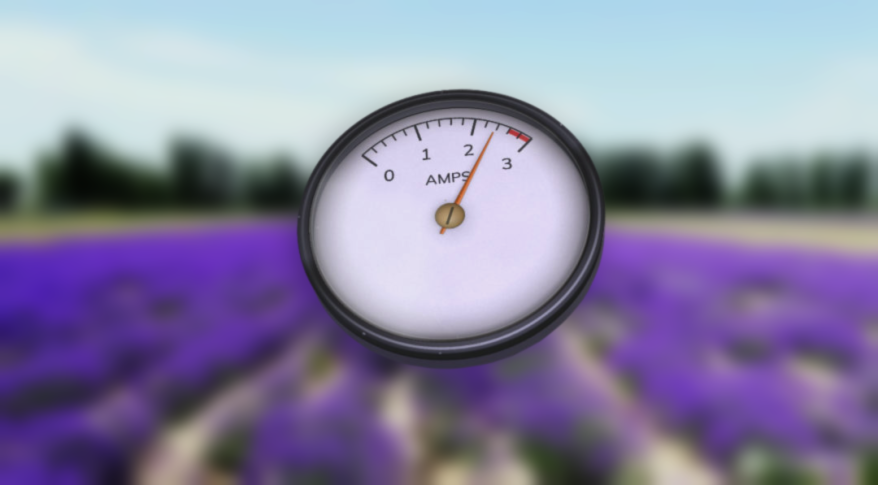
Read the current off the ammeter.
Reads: 2.4 A
